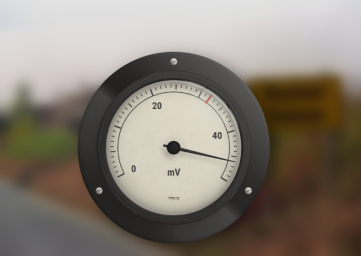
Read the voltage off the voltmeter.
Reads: 46 mV
